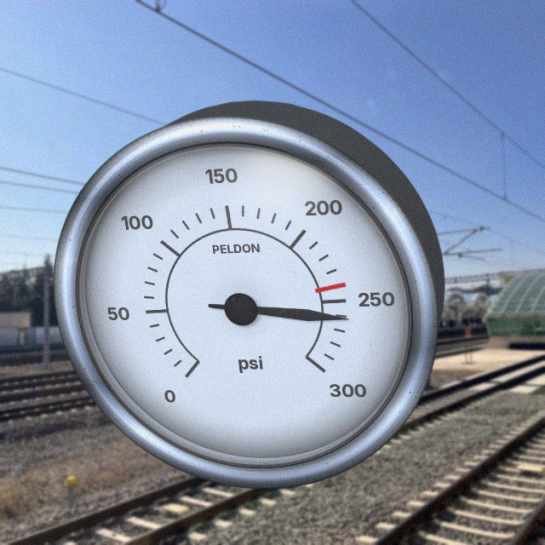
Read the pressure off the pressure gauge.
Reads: 260 psi
